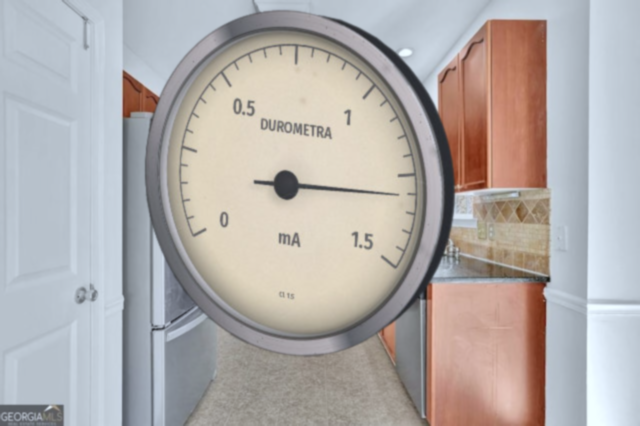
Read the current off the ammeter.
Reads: 1.3 mA
